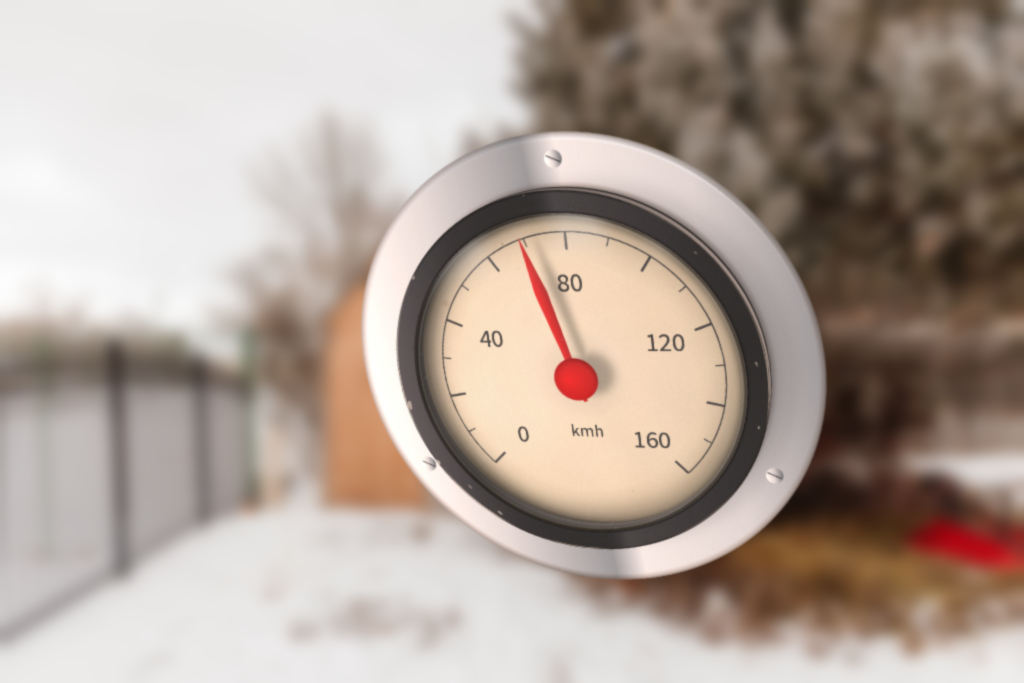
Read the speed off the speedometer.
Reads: 70 km/h
